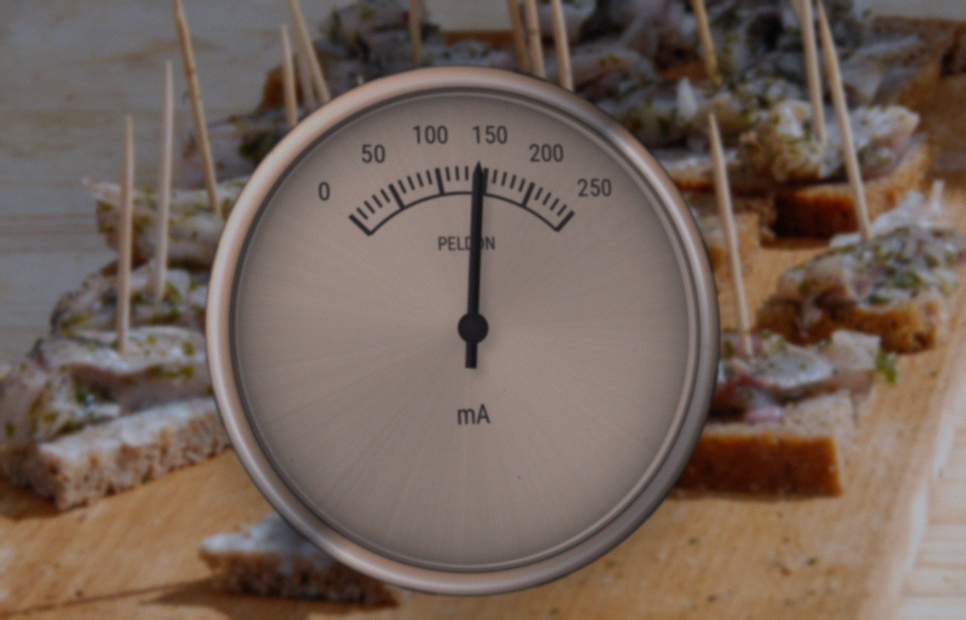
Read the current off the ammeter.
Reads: 140 mA
